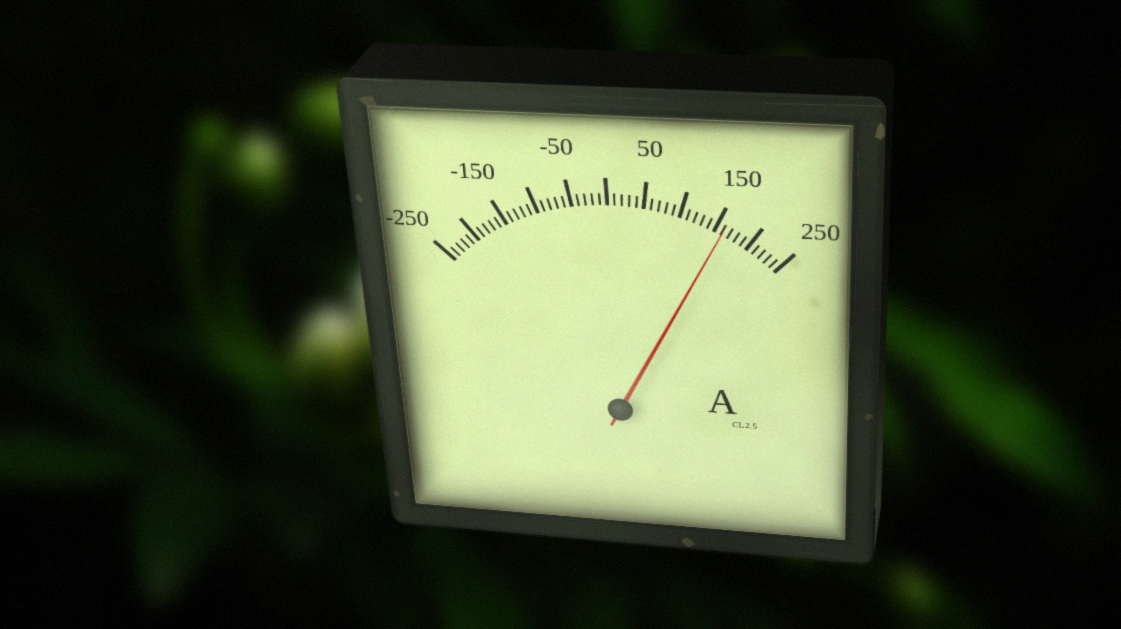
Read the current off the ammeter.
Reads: 160 A
